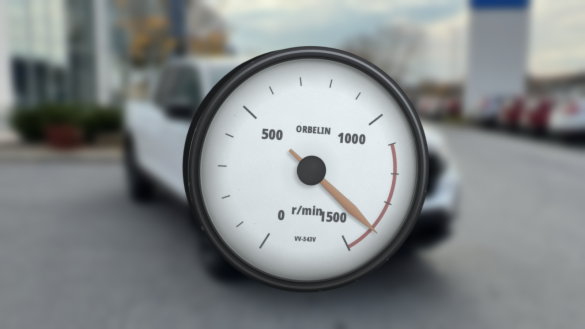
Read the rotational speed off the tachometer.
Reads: 1400 rpm
